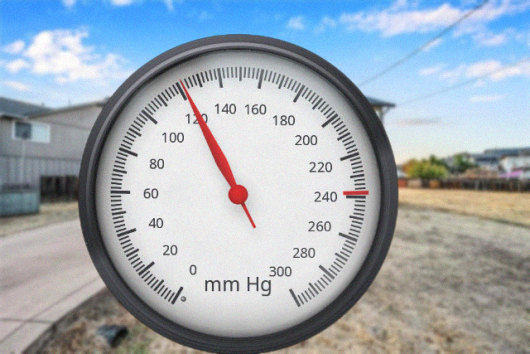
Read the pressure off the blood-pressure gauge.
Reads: 122 mmHg
